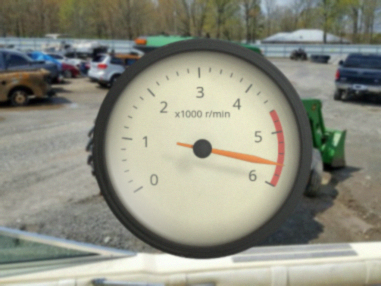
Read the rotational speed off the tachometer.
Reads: 5600 rpm
